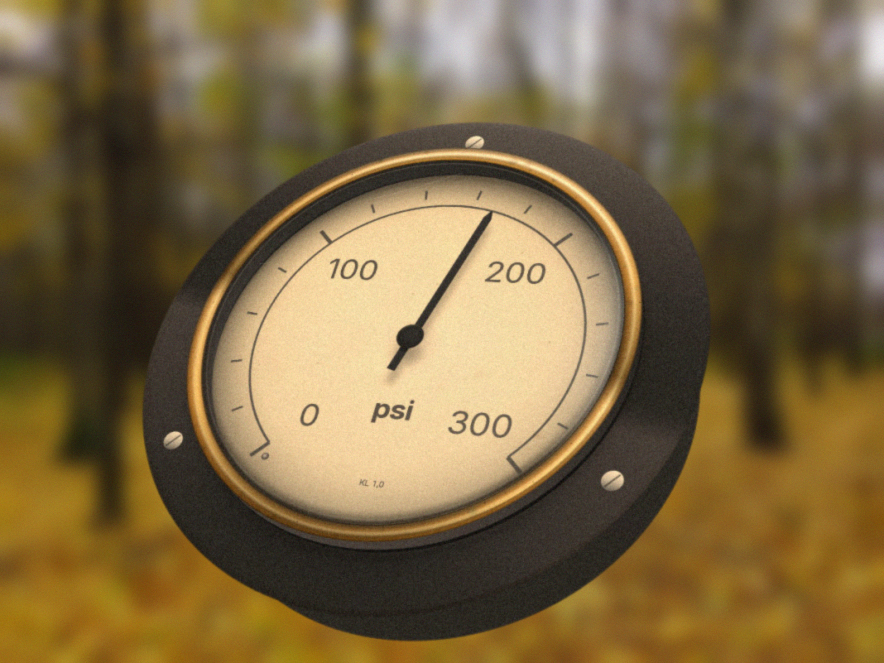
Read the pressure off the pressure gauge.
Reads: 170 psi
